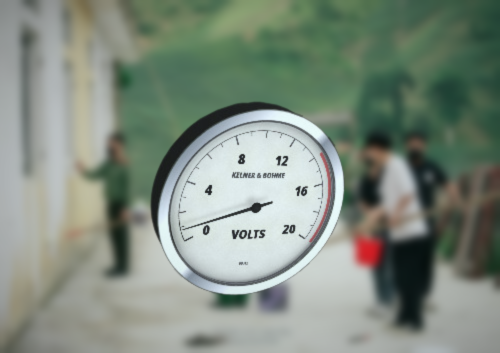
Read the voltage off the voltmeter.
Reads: 1 V
